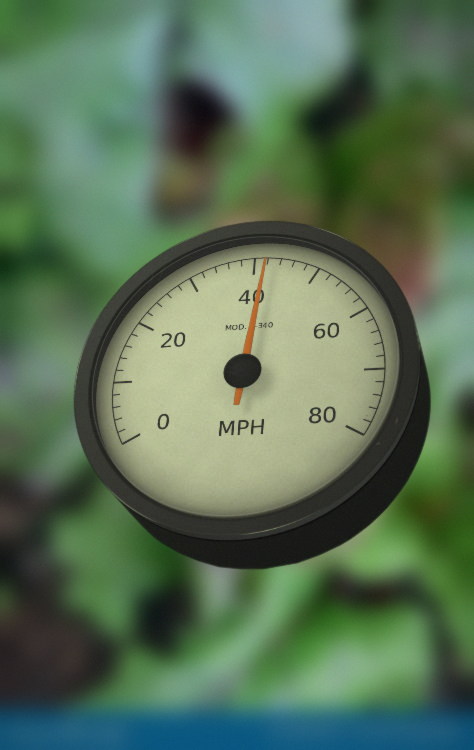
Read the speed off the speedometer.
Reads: 42 mph
